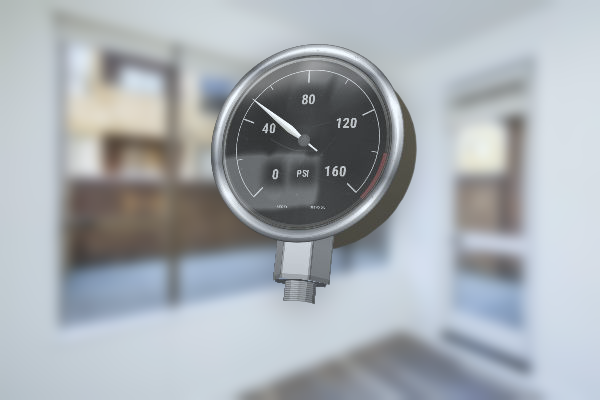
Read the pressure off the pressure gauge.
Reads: 50 psi
